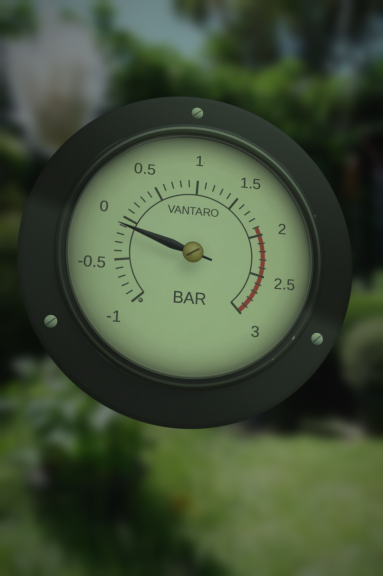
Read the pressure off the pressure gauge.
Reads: -0.1 bar
